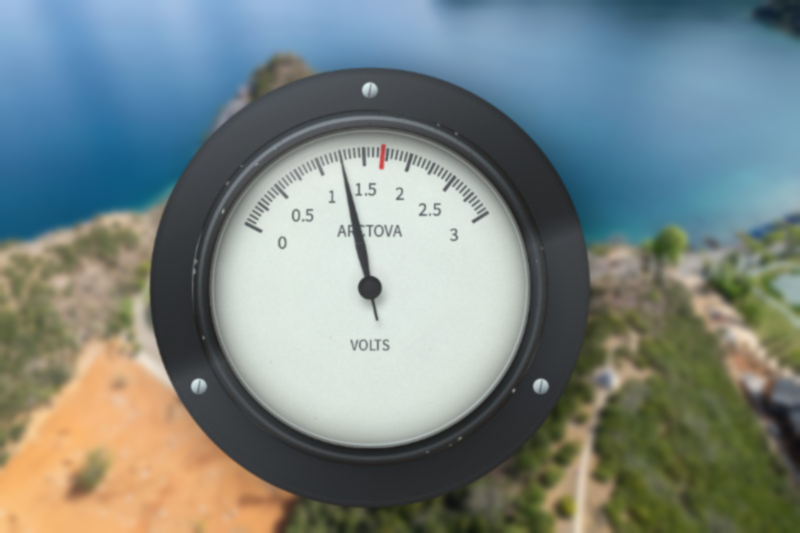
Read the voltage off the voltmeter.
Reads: 1.25 V
